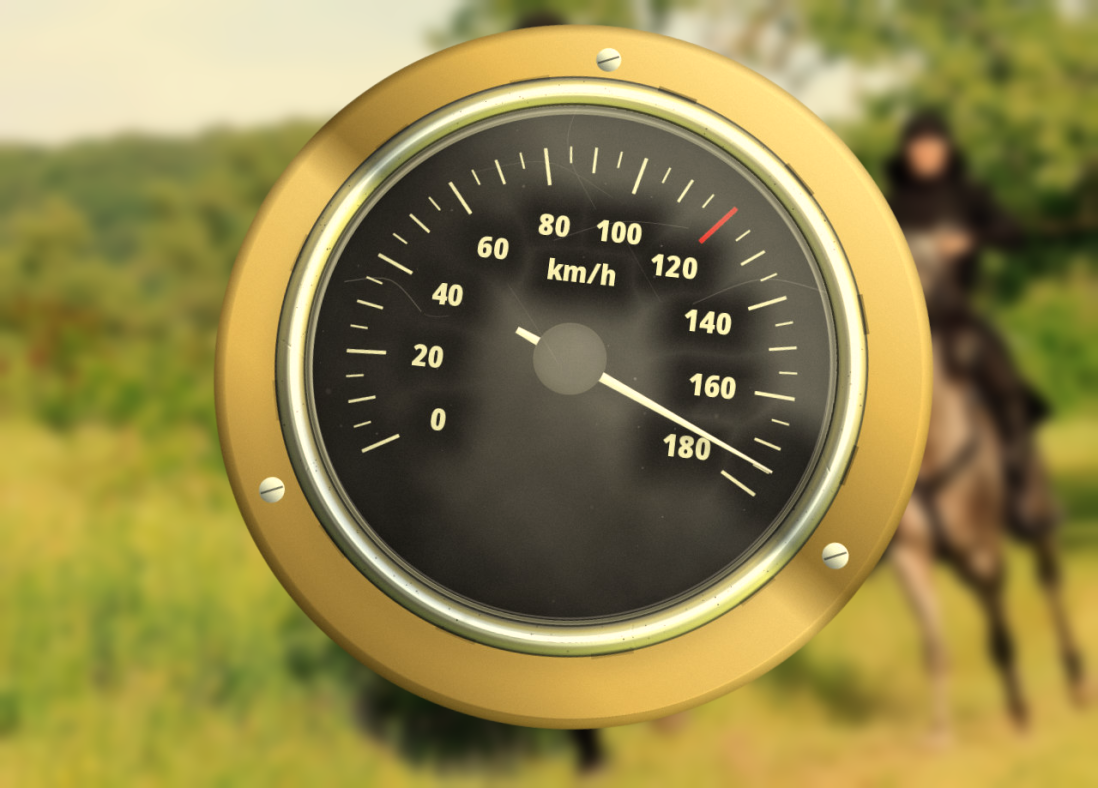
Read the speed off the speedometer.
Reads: 175 km/h
